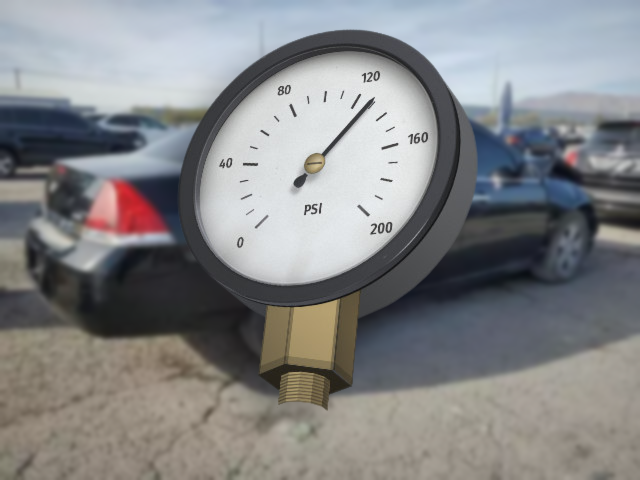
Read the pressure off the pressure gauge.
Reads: 130 psi
